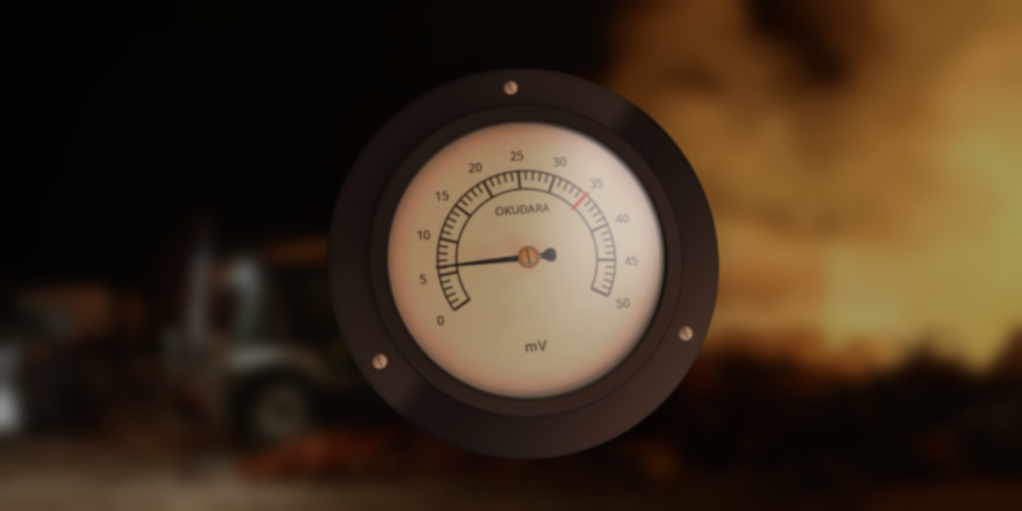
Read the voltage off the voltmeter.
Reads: 6 mV
